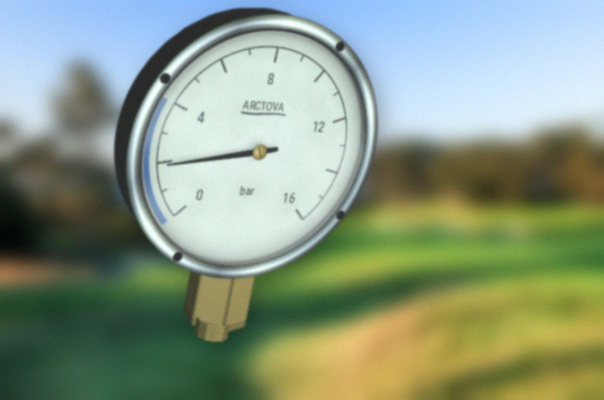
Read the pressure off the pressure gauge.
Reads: 2 bar
